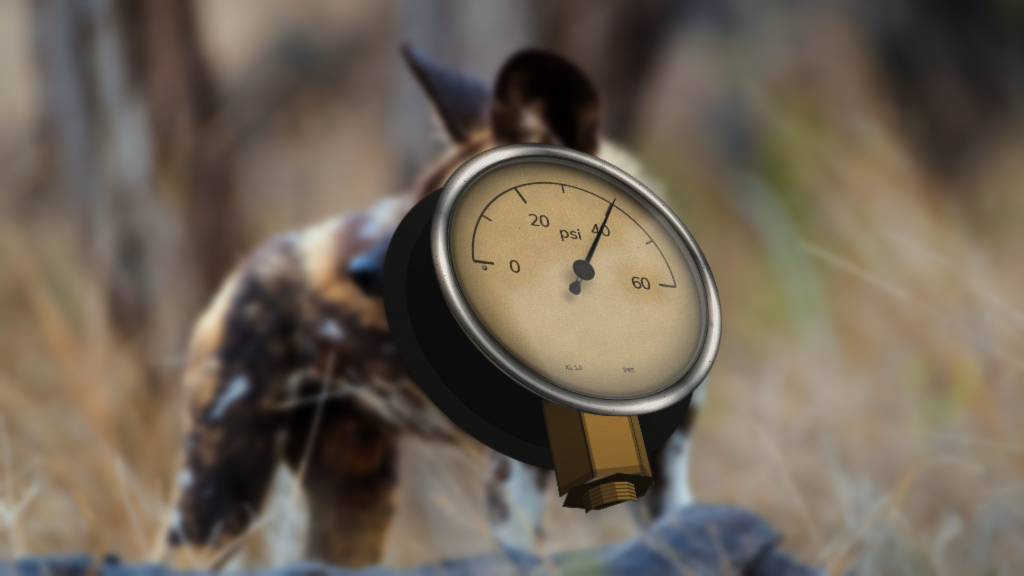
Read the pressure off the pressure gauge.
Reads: 40 psi
